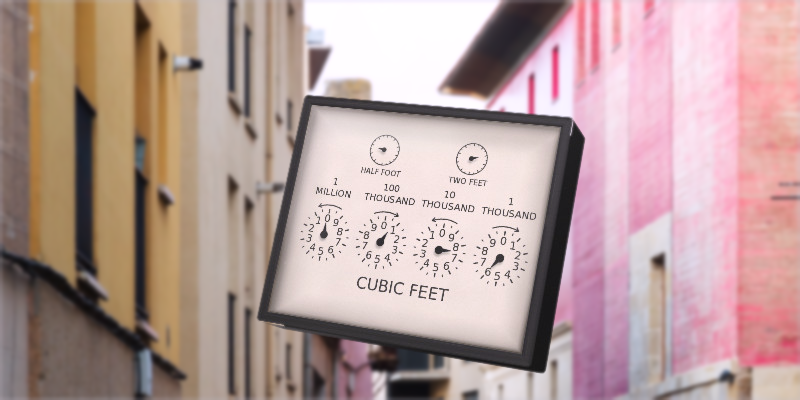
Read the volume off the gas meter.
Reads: 7600 ft³
